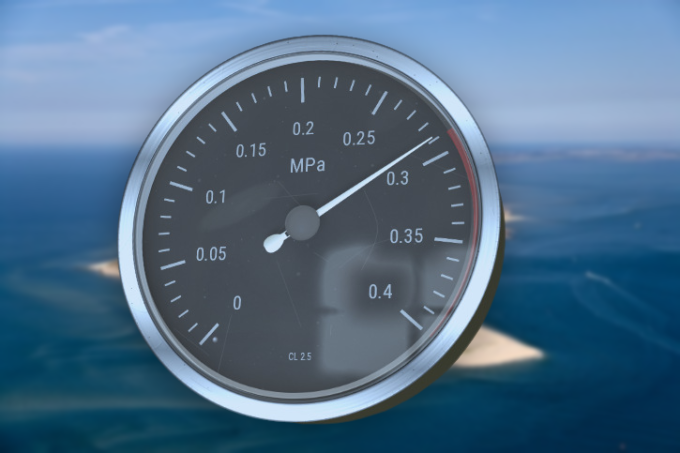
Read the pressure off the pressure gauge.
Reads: 0.29 MPa
